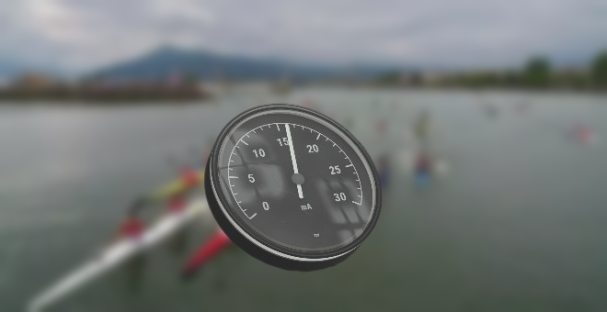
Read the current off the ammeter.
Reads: 16 mA
